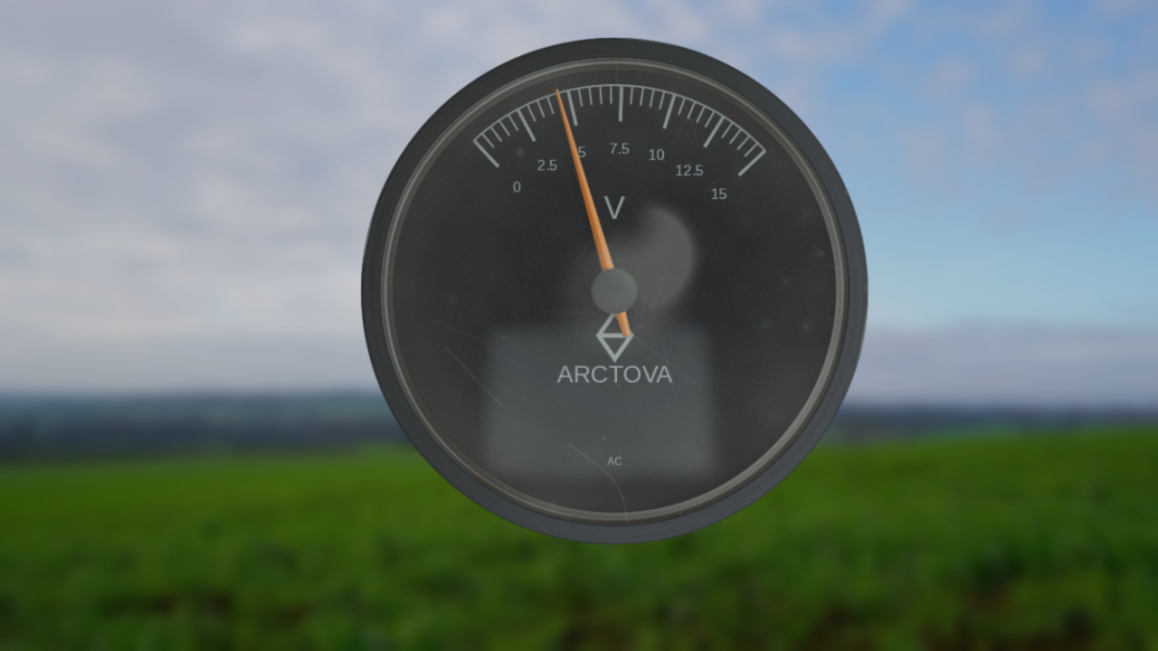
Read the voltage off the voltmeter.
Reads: 4.5 V
